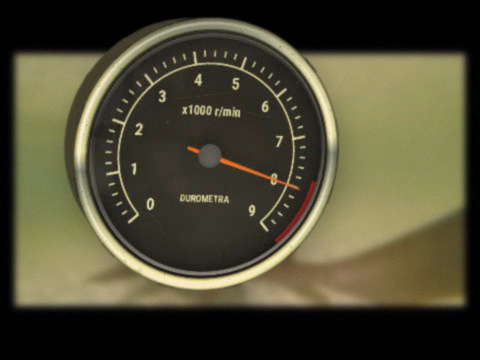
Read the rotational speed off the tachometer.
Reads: 8000 rpm
